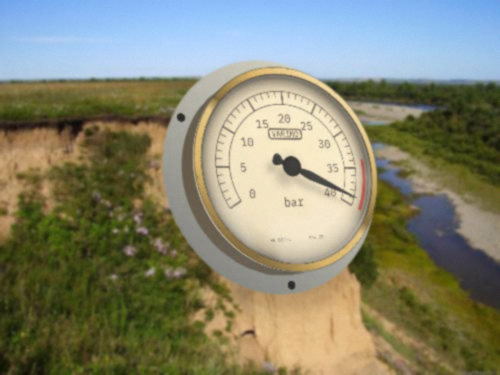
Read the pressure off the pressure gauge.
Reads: 39 bar
